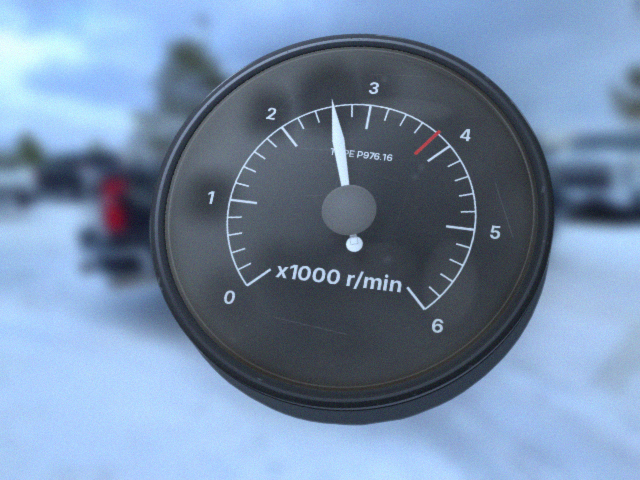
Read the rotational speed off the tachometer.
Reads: 2600 rpm
